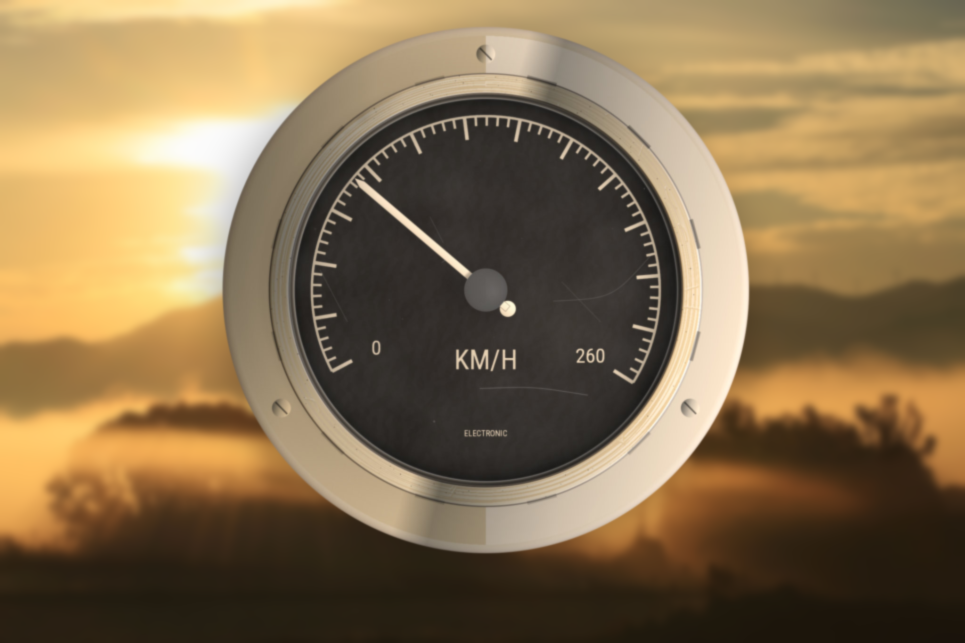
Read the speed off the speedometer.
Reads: 74 km/h
